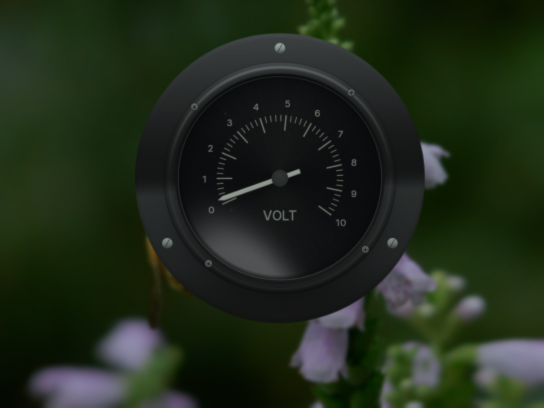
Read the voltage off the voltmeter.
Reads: 0.2 V
